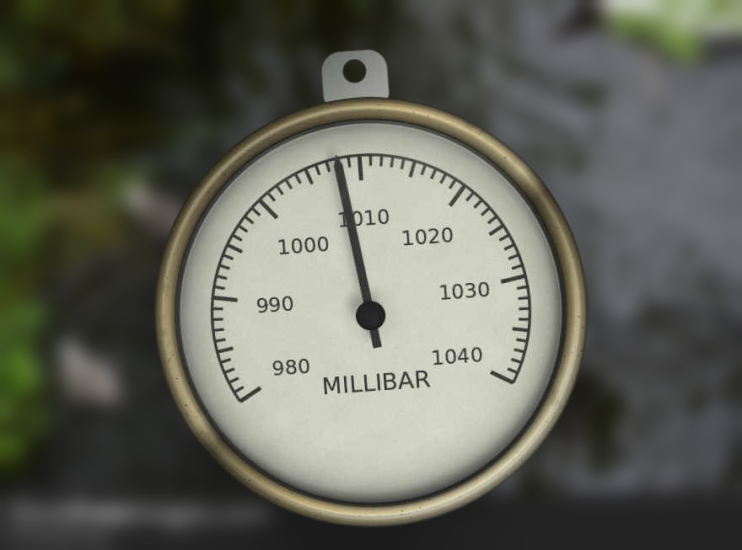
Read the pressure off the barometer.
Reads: 1008 mbar
